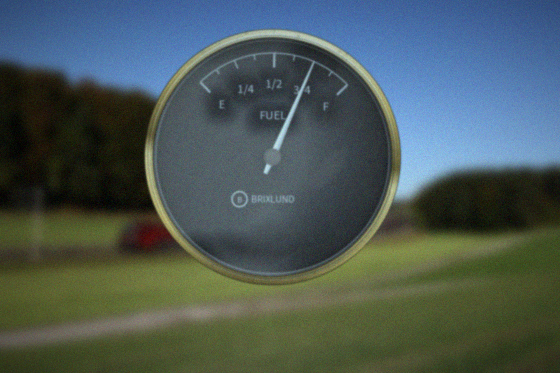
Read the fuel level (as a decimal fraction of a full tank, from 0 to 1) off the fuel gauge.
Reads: 0.75
